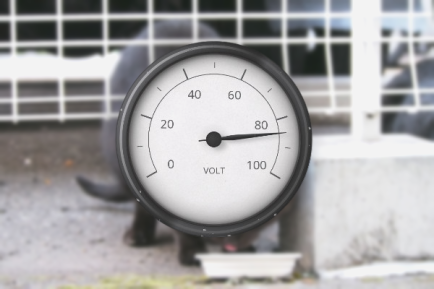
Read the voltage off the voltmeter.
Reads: 85 V
